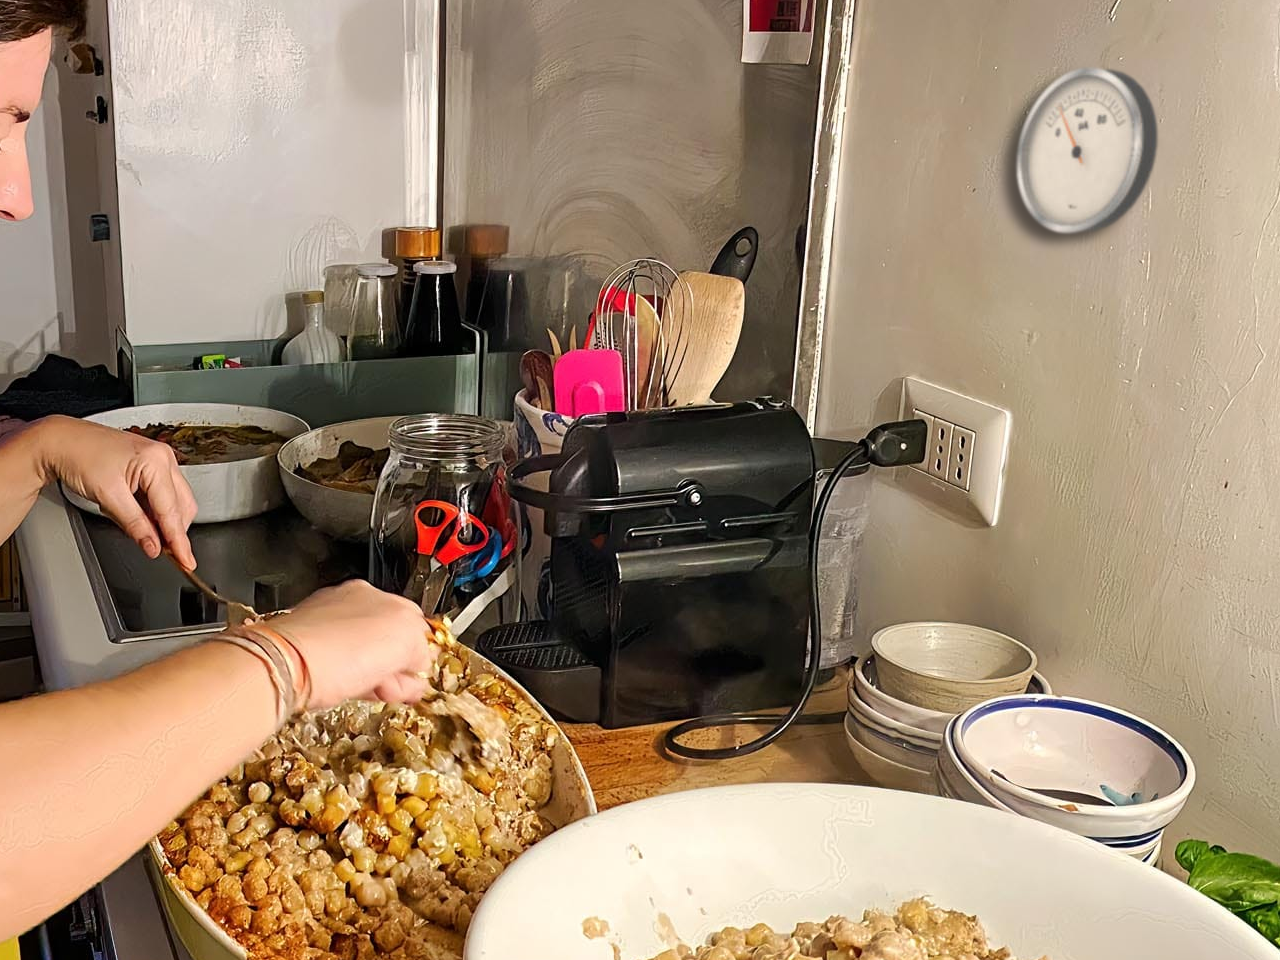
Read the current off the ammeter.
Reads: 20 µA
